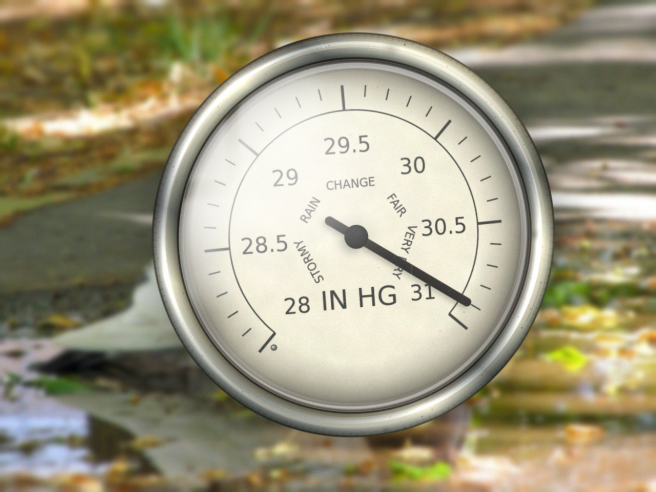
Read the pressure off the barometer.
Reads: 30.9 inHg
